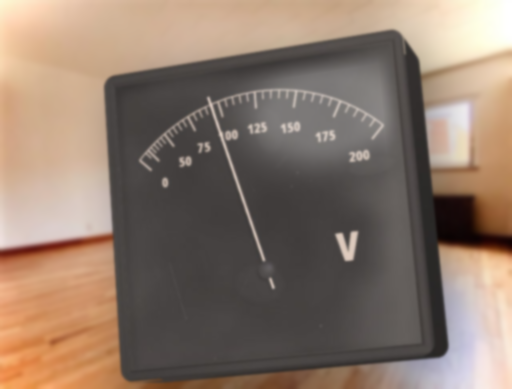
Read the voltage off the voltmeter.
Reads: 95 V
